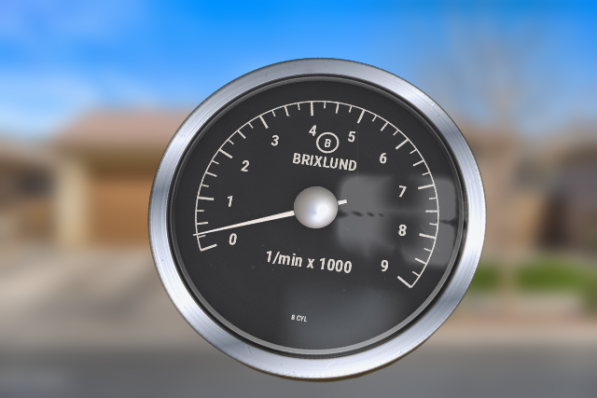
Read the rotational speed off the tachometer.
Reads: 250 rpm
